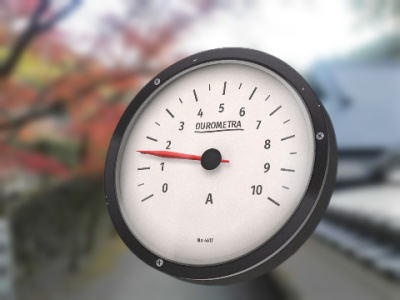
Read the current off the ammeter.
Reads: 1.5 A
